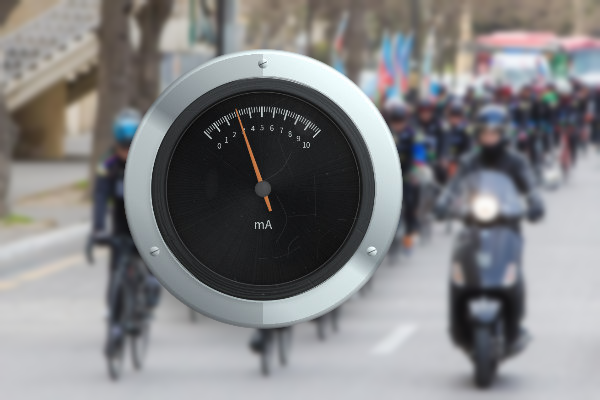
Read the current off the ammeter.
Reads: 3 mA
